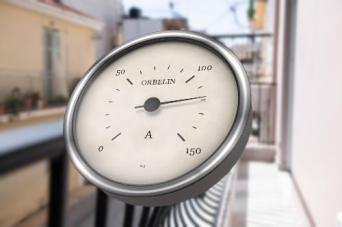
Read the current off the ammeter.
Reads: 120 A
